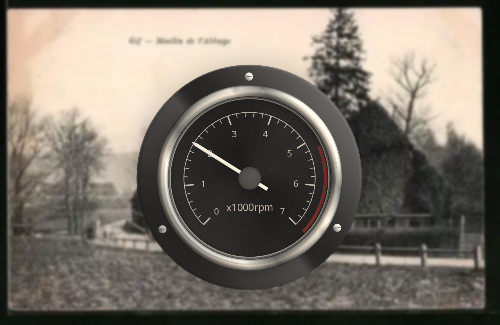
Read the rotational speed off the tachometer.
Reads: 2000 rpm
